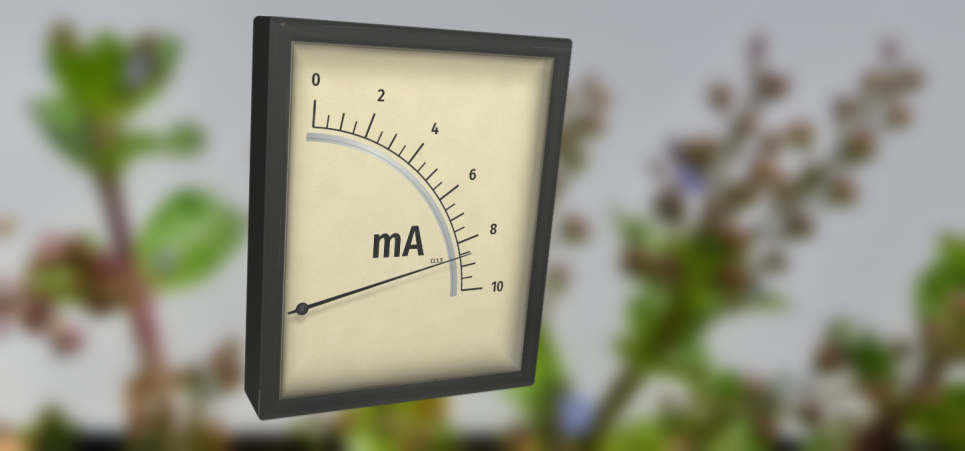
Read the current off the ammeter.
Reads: 8.5 mA
